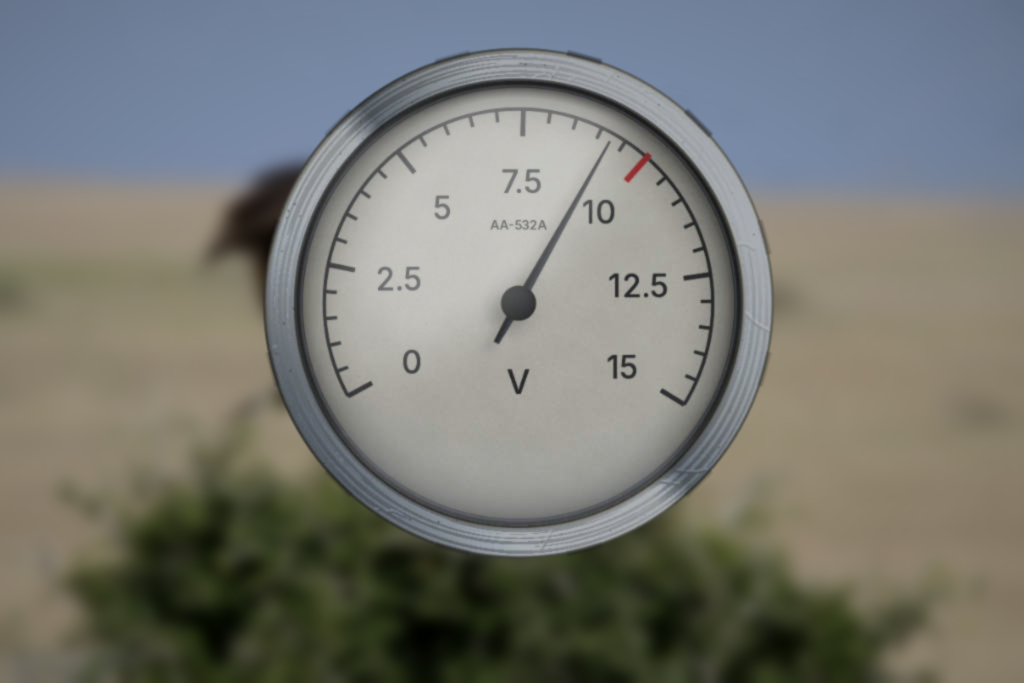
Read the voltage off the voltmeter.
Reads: 9.25 V
